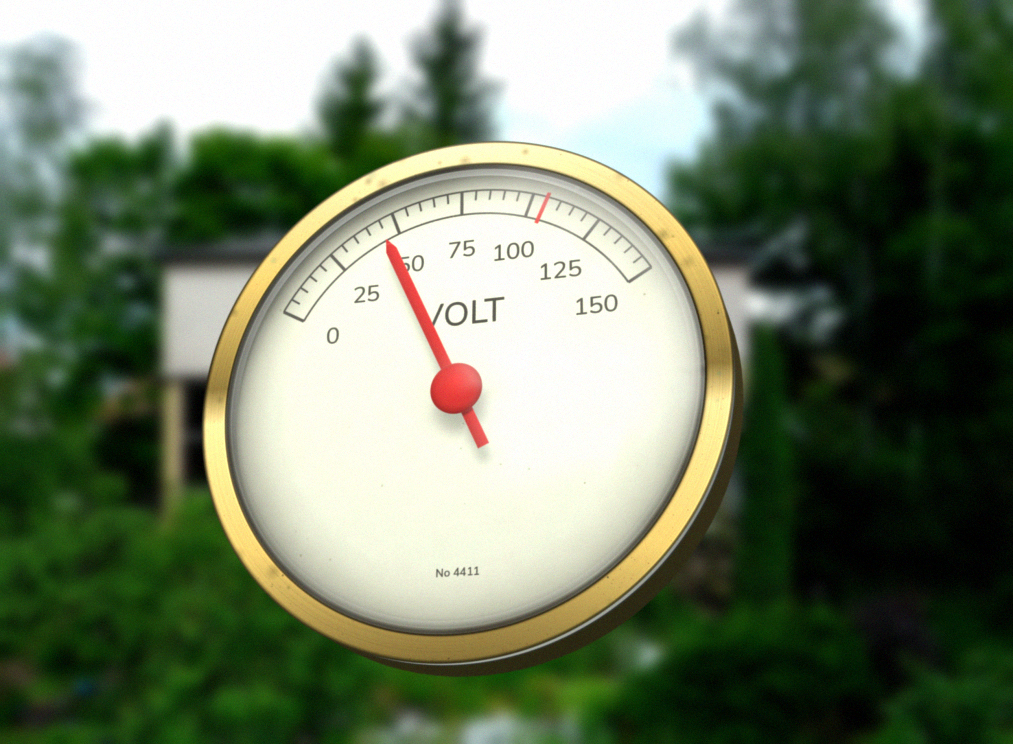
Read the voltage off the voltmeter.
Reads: 45 V
